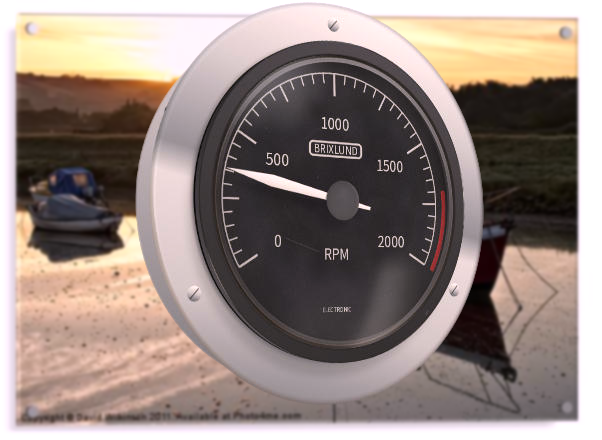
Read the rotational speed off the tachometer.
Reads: 350 rpm
